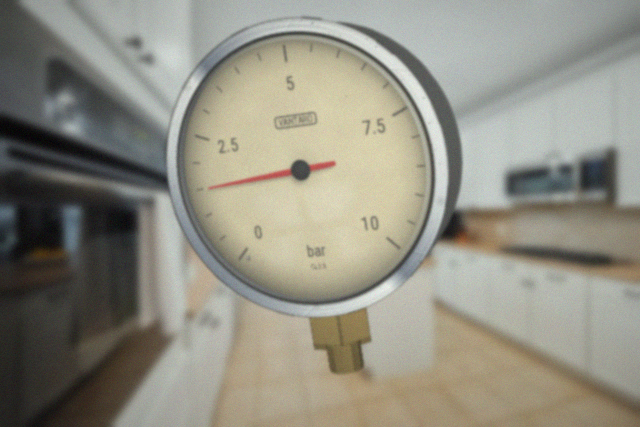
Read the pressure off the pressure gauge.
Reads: 1.5 bar
